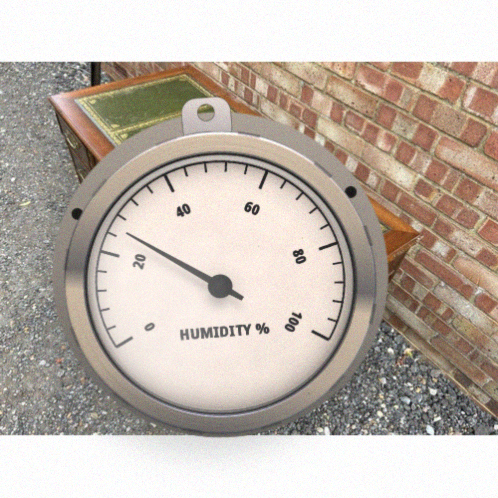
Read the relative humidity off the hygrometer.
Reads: 26 %
